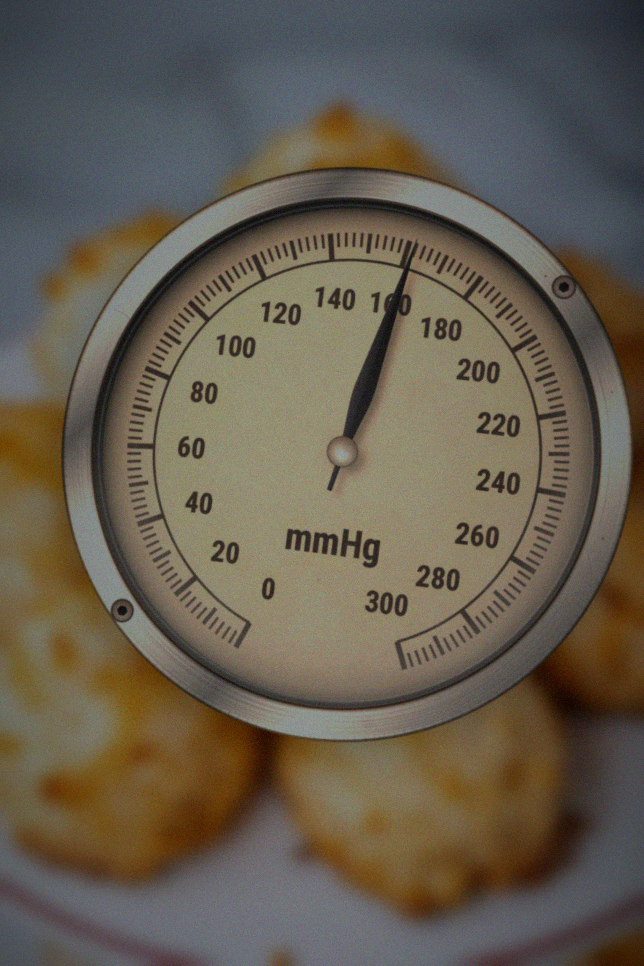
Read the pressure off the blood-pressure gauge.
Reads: 162 mmHg
